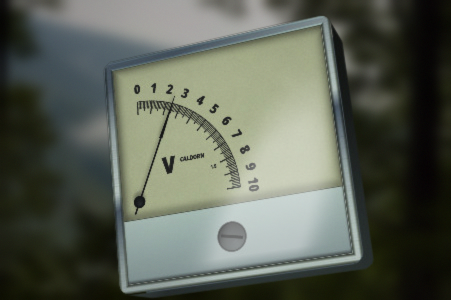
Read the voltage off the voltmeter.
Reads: 2.5 V
